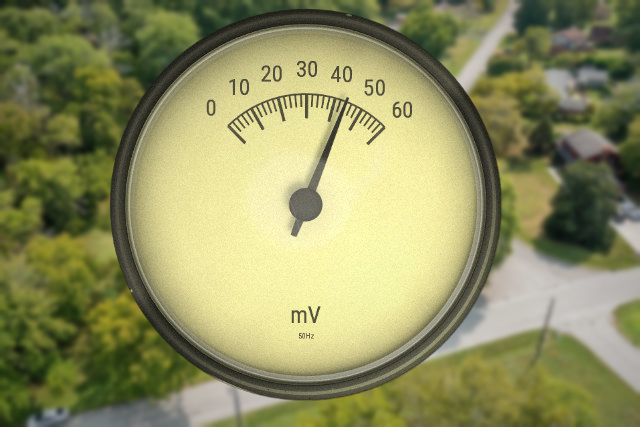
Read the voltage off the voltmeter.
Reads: 44 mV
